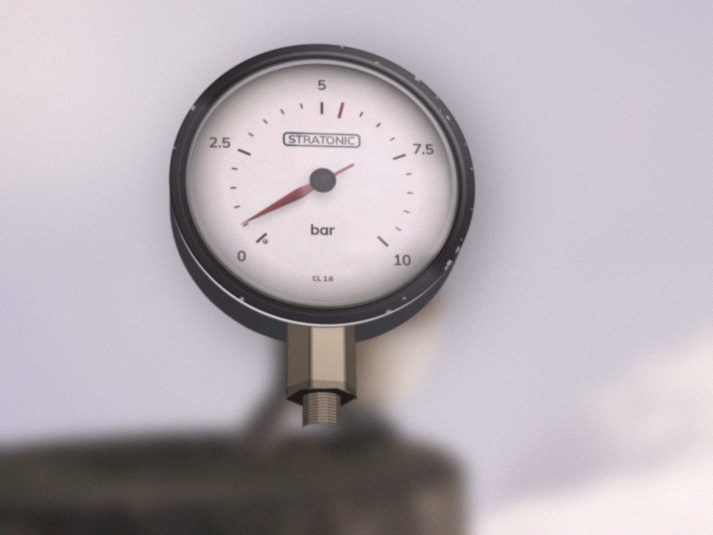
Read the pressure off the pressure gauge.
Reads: 0.5 bar
